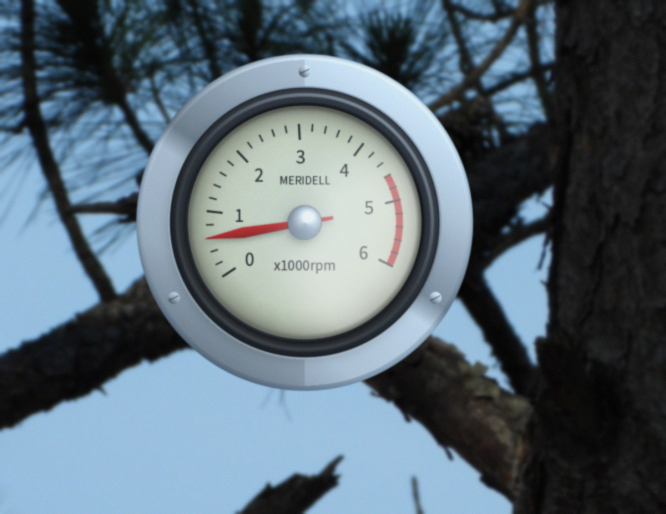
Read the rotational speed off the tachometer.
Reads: 600 rpm
